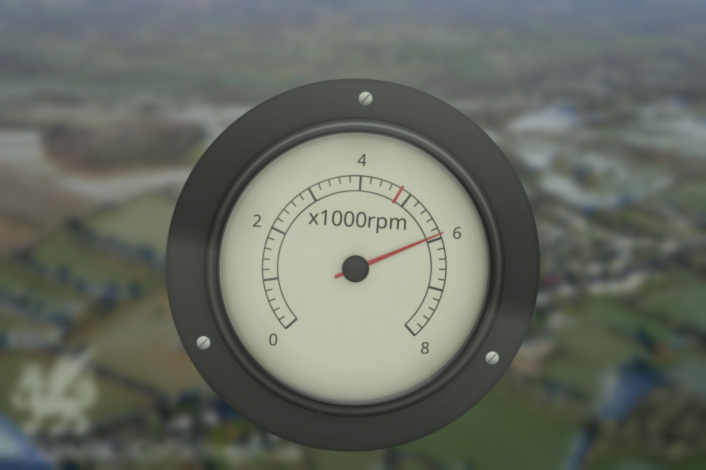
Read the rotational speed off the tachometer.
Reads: 5900 rpm
